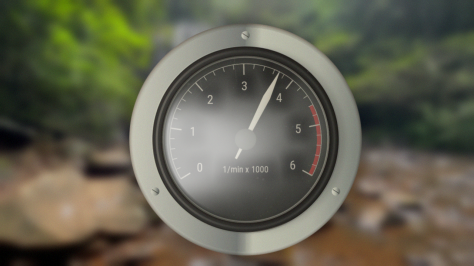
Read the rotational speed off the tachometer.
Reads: 3700 rpm
